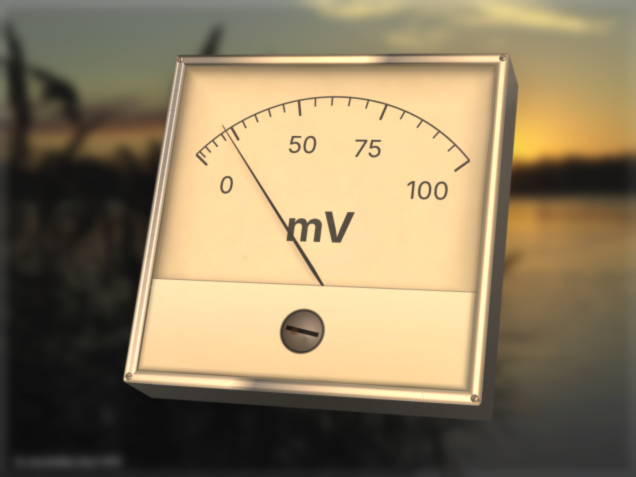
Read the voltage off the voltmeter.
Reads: 22.5 mV
